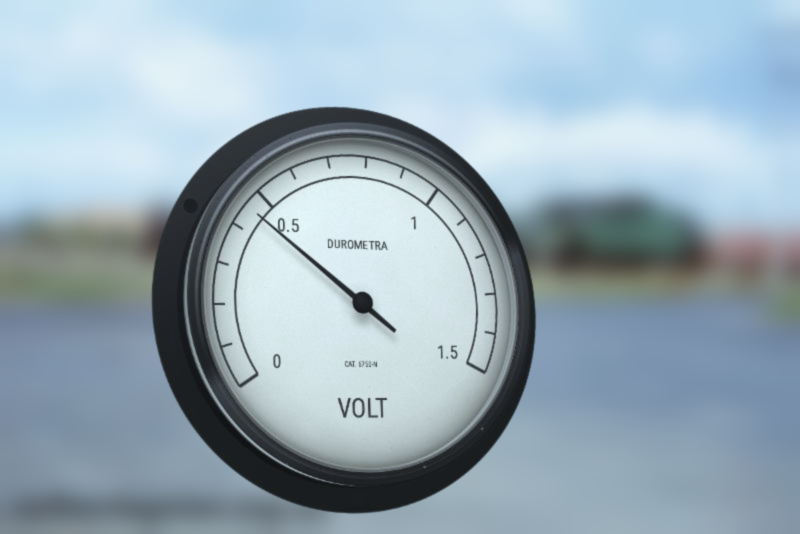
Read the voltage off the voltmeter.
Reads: 0.45 V
